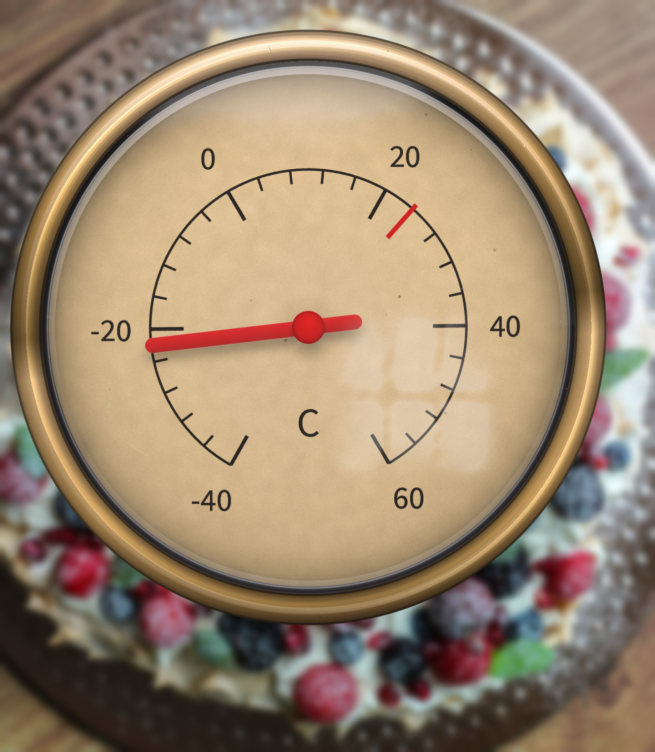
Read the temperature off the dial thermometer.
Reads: -22 °C
